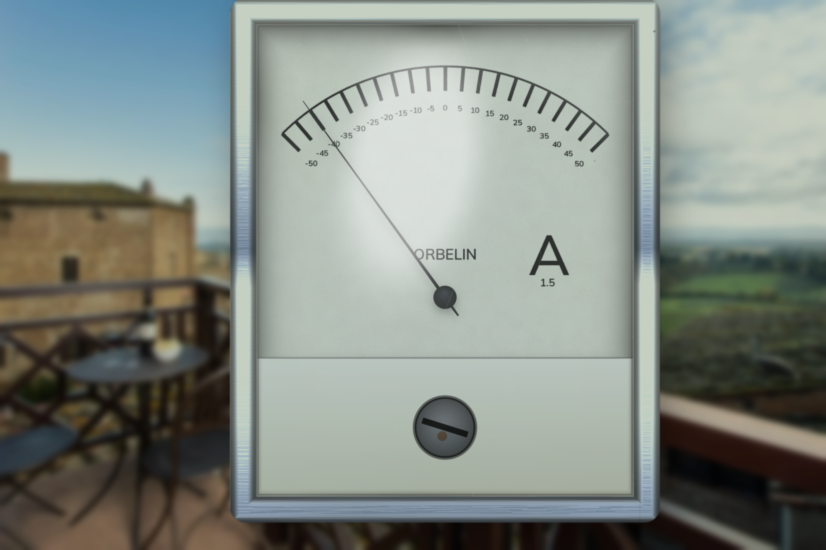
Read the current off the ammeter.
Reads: -40 A
